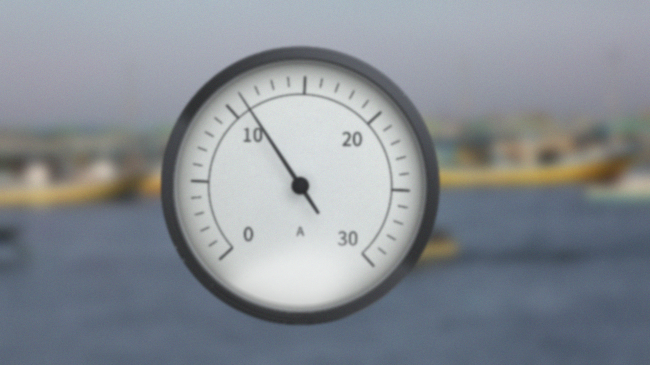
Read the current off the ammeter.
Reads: 11 A
